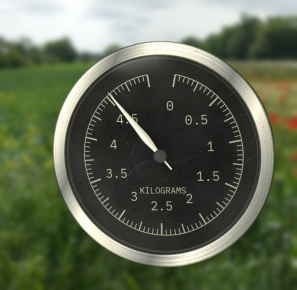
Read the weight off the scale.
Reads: 4.55 kg
